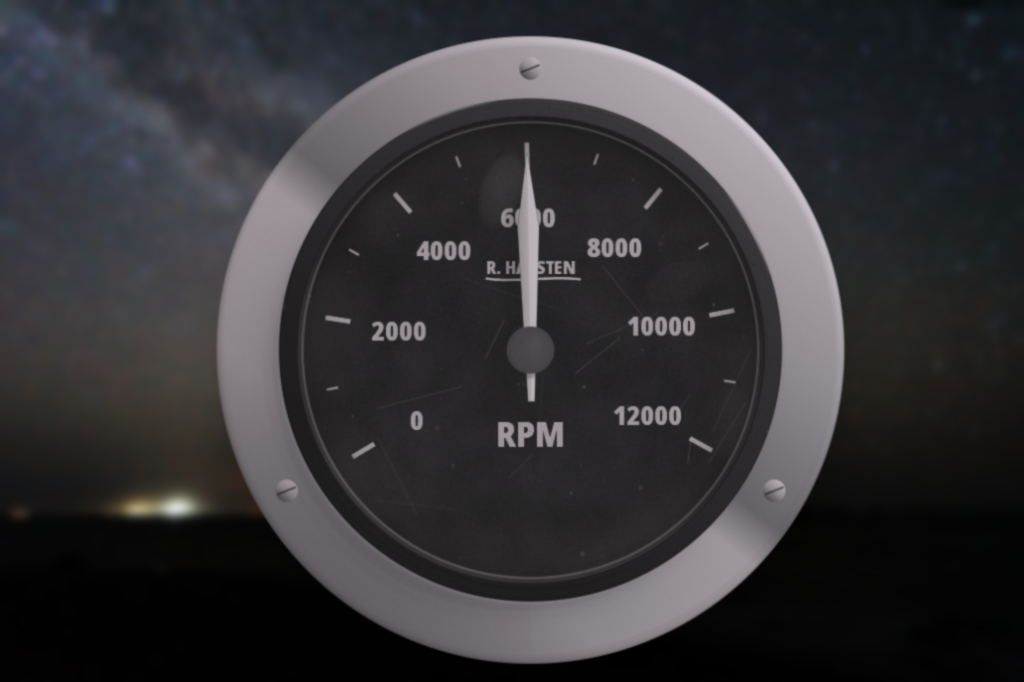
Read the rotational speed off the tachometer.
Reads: 6000 rpm
